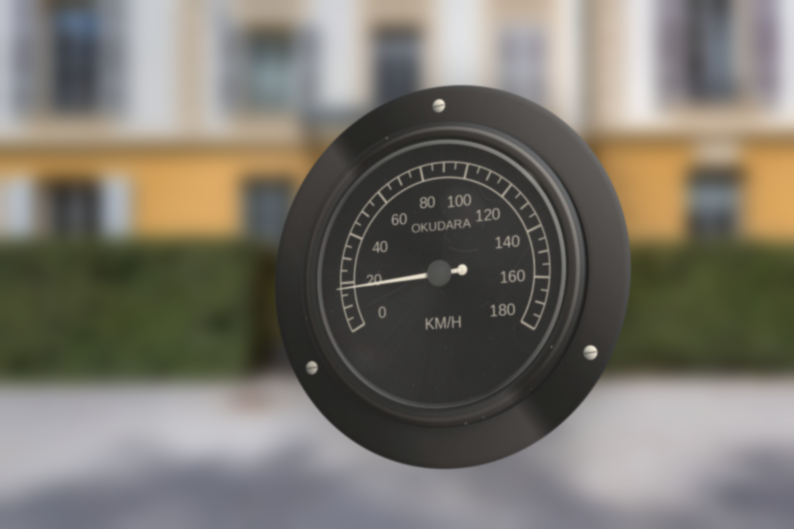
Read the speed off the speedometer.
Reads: 17.5 km/h
